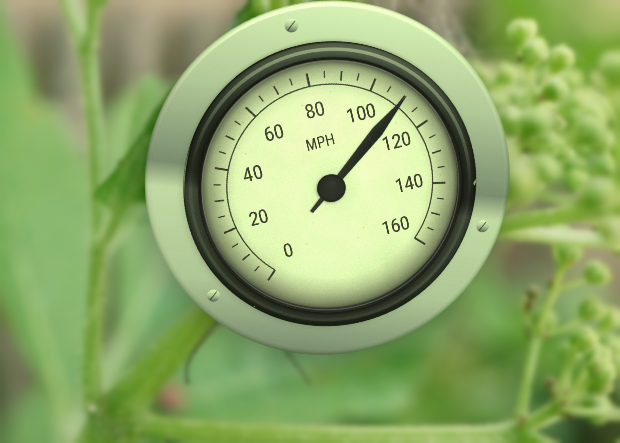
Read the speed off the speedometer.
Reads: 110 mph
